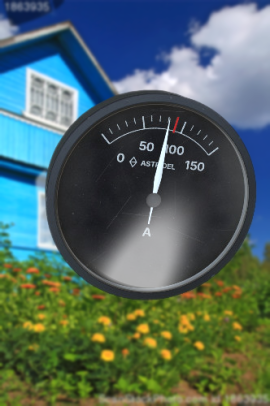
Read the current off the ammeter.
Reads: 80 A
